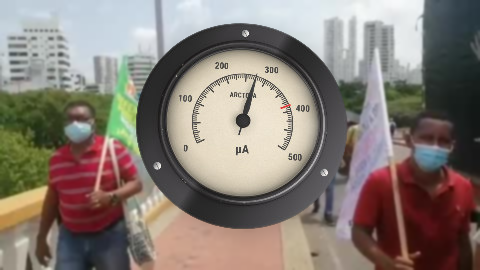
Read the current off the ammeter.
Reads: 275 µA
